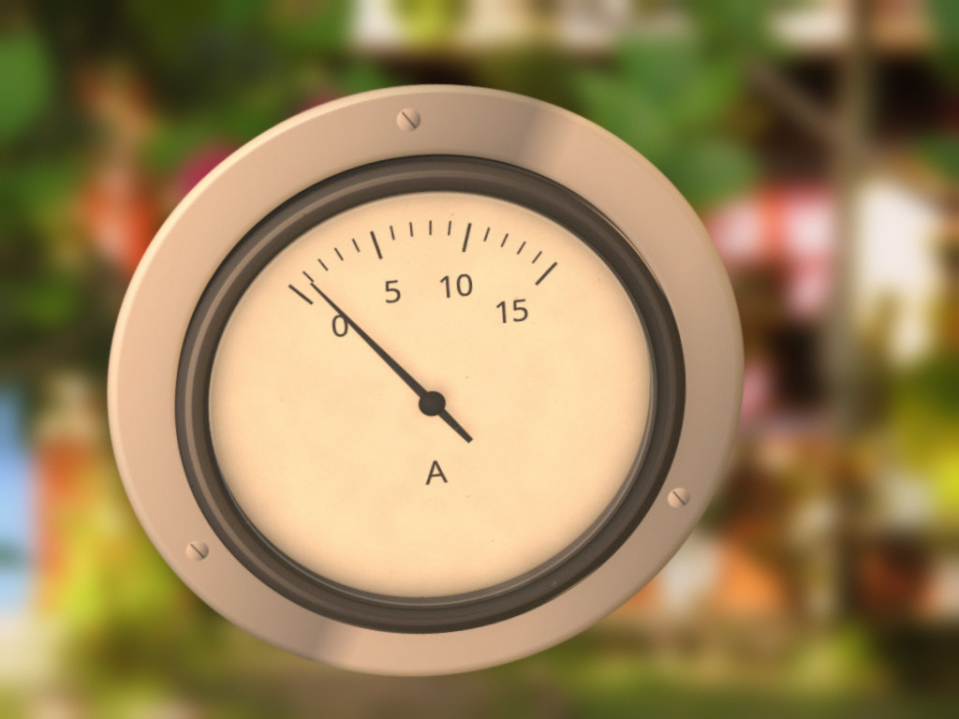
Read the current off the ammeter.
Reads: 1 A
